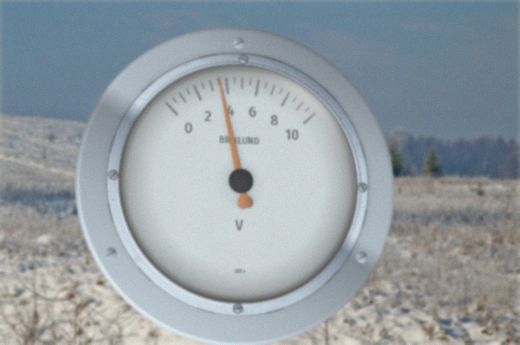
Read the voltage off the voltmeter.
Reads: 3.5 V
